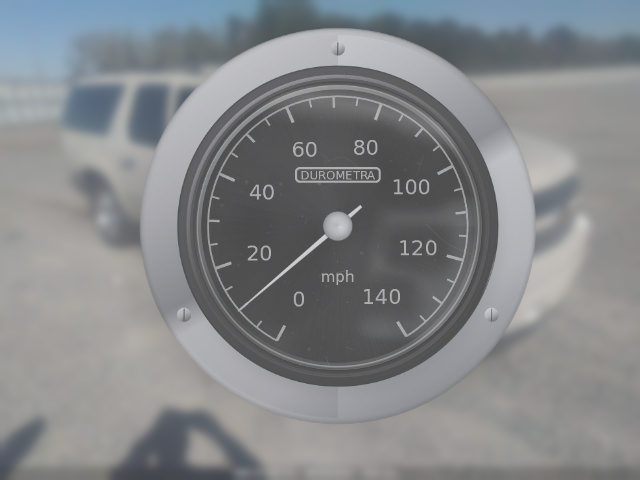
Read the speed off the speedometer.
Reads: 10 mph
